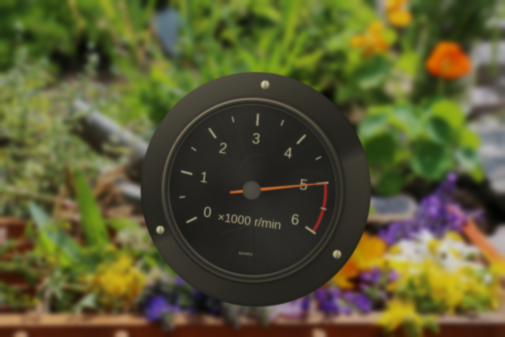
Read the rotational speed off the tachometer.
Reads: 5000 rpm
